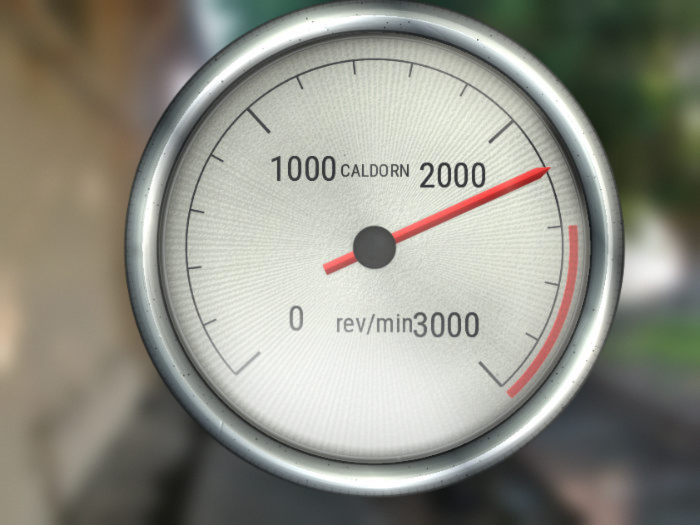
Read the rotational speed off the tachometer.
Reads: 2200 rpm
